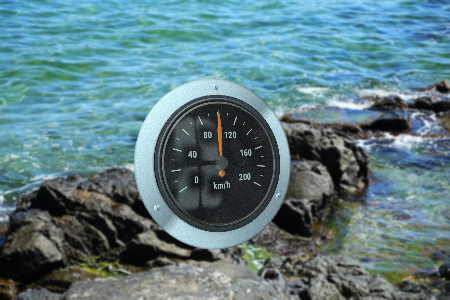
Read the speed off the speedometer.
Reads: 100 km/h
